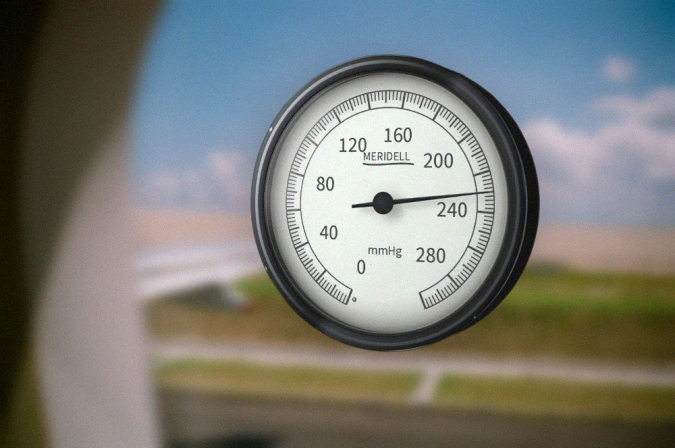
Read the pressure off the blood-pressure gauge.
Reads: 230 mmHg
